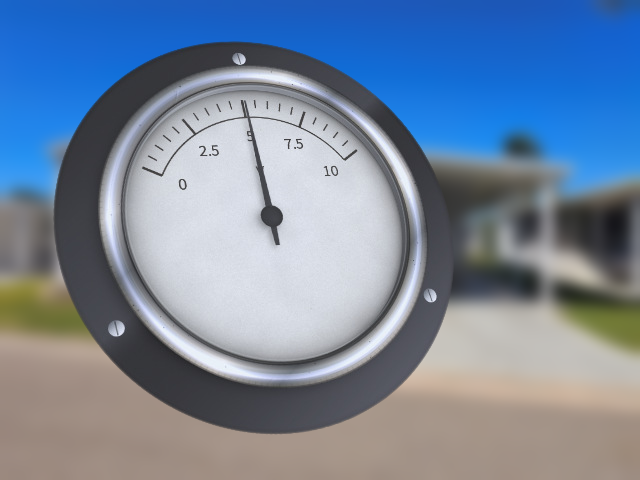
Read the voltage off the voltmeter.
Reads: 5 V
